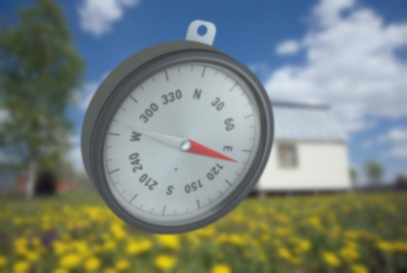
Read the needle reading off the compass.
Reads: 100 °
